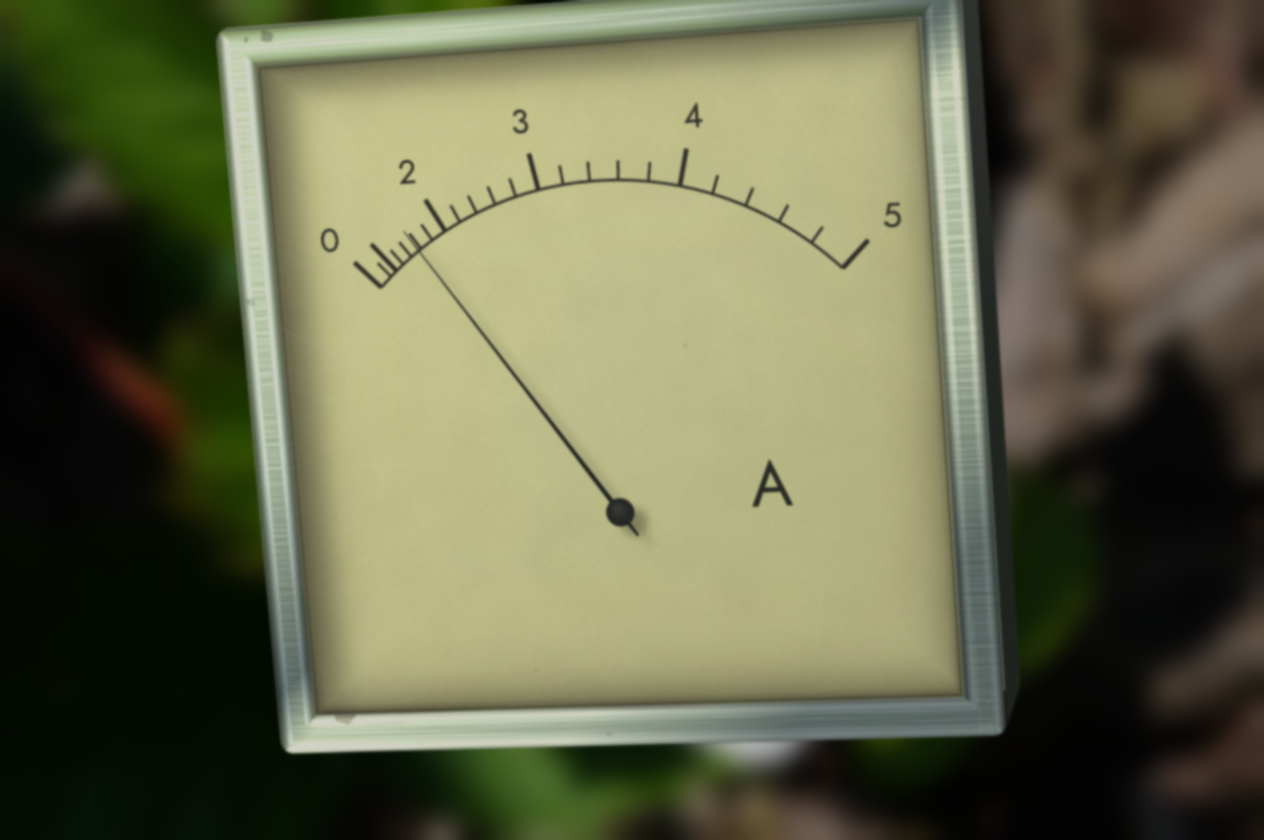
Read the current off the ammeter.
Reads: 1.6 A
